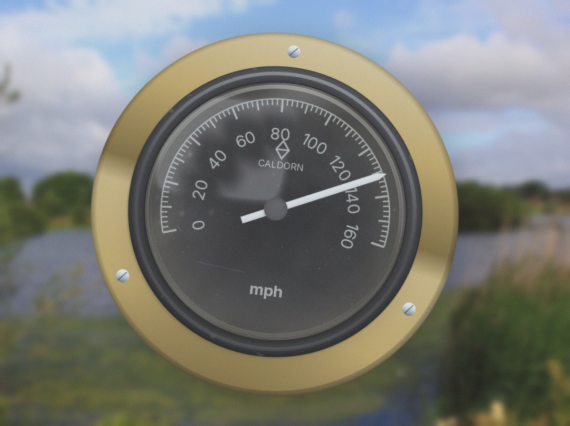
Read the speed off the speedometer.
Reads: 132 mph
